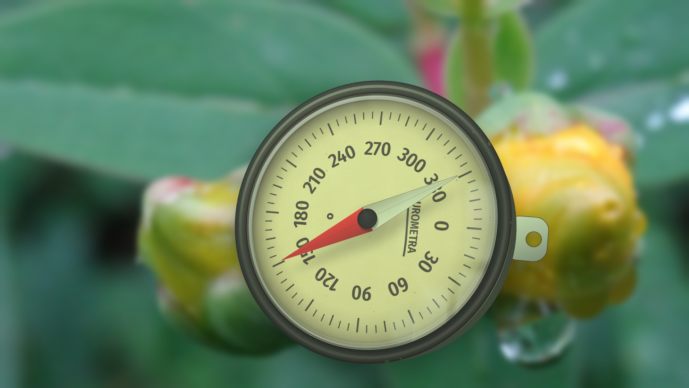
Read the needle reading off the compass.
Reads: 150 °
